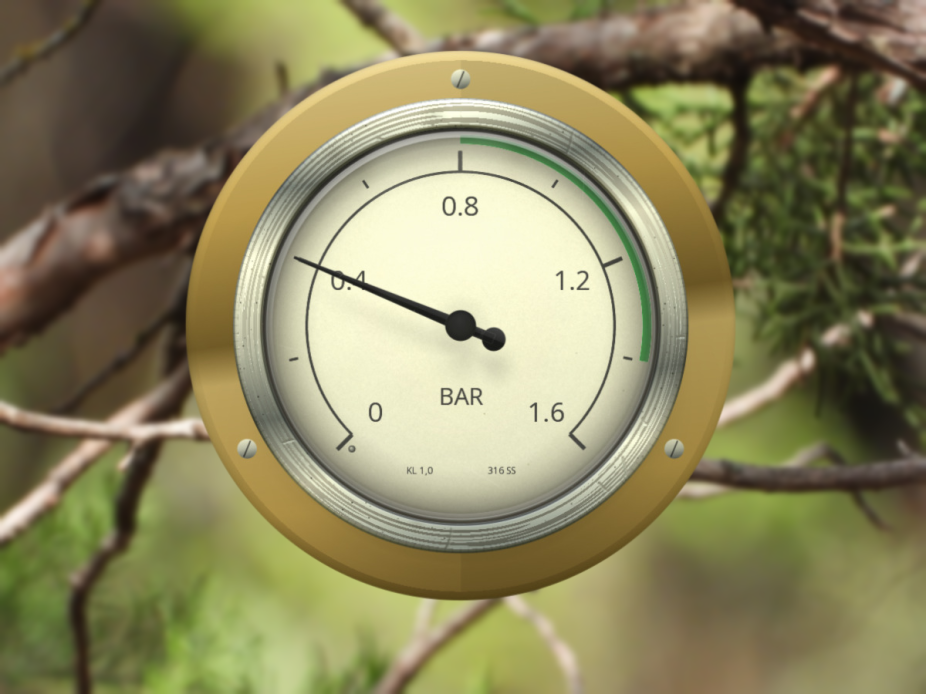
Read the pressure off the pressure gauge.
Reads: 0.4 bar
